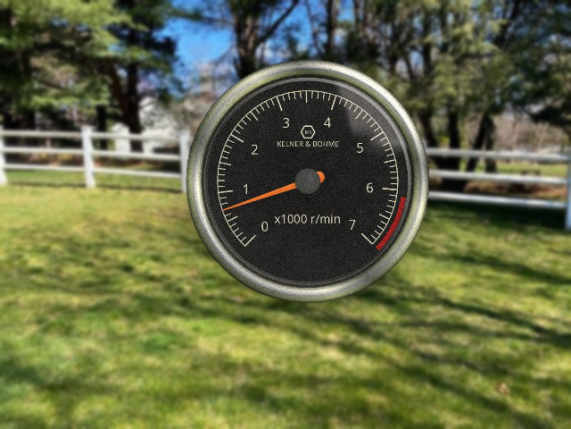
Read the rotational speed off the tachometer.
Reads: 700 rpm
